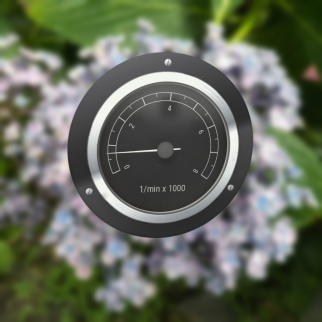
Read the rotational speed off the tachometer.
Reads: 750 rpm
